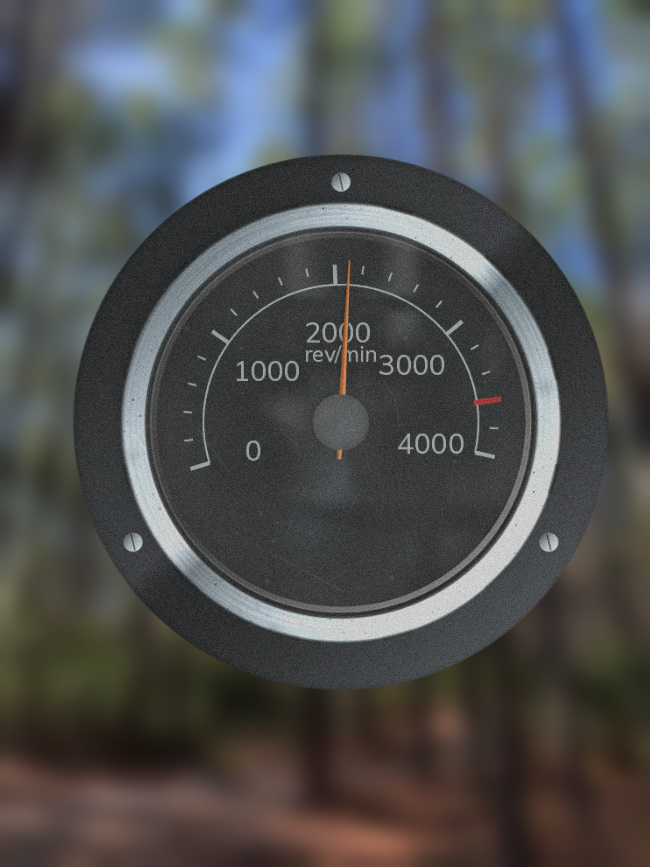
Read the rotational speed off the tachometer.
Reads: 2100 rpm
